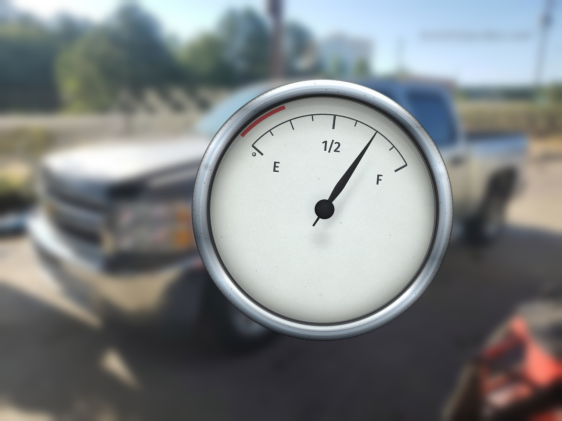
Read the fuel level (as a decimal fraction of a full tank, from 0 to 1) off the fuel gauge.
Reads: 0.75
